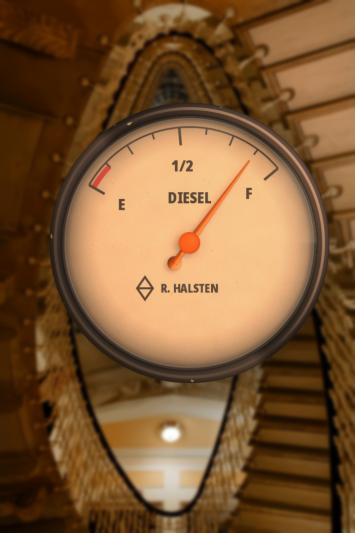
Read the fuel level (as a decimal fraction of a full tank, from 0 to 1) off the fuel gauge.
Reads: 0.875
